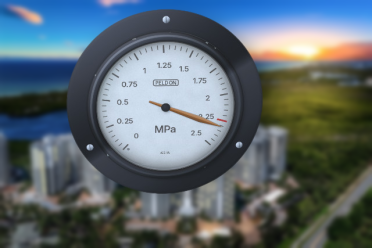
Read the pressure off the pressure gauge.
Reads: 2.3 MPa
